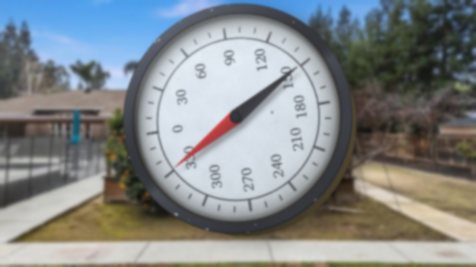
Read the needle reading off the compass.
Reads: 330 °
